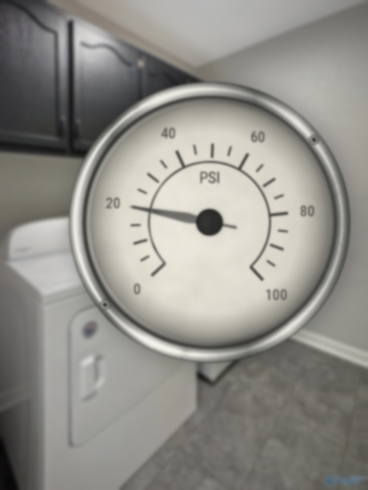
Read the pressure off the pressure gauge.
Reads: 20 psi
